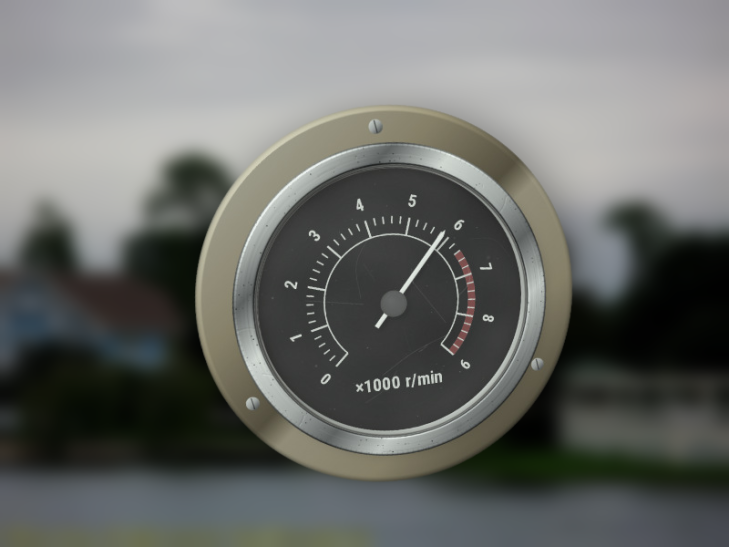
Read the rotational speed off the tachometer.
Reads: 5800 rpm
